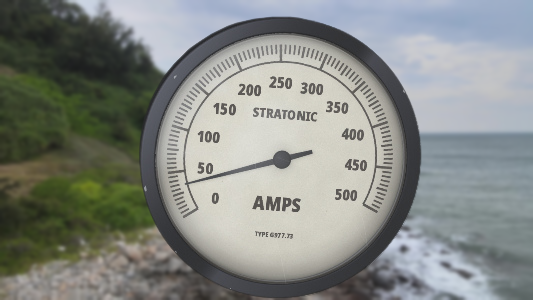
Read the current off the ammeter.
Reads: 35 A
